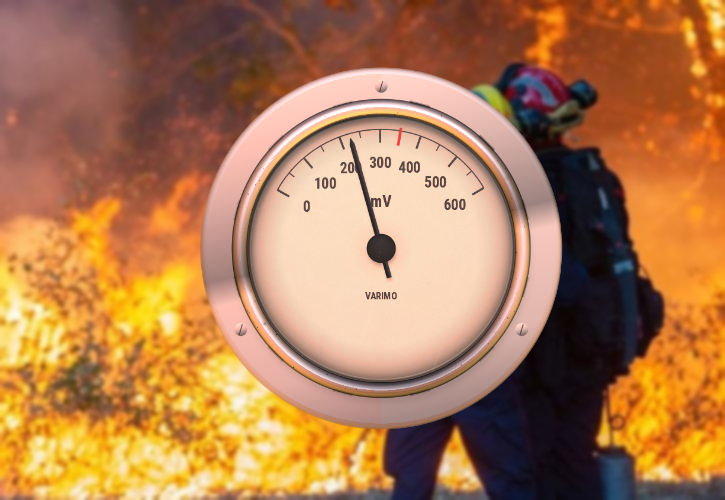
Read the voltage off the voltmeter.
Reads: 225 mV
